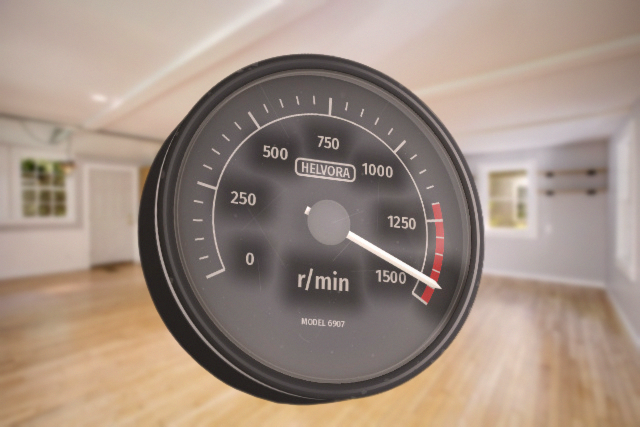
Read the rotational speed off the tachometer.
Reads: 1450 rpm
